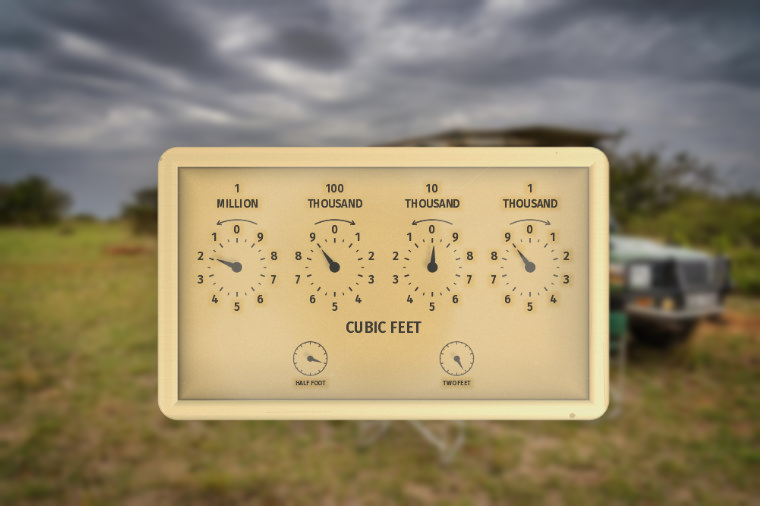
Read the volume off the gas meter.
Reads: 189900 ft³
